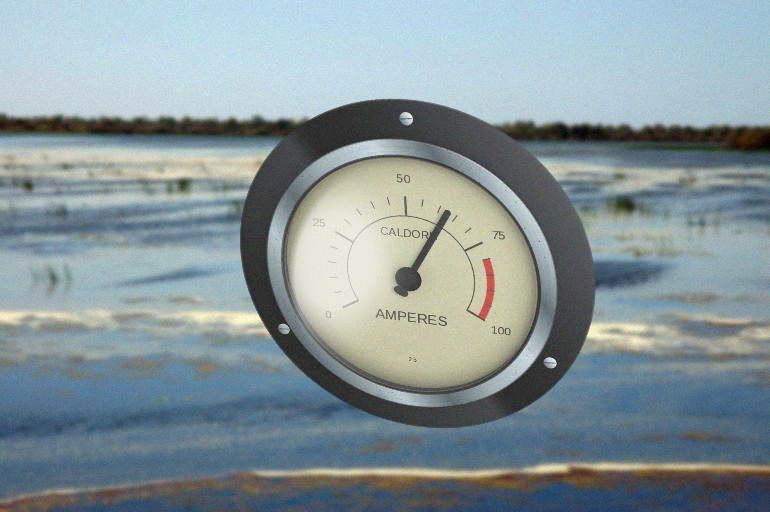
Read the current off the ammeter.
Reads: 62.5 A
